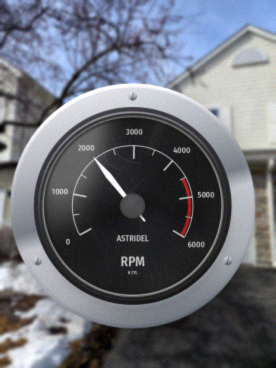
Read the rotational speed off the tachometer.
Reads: 2000 rpm
